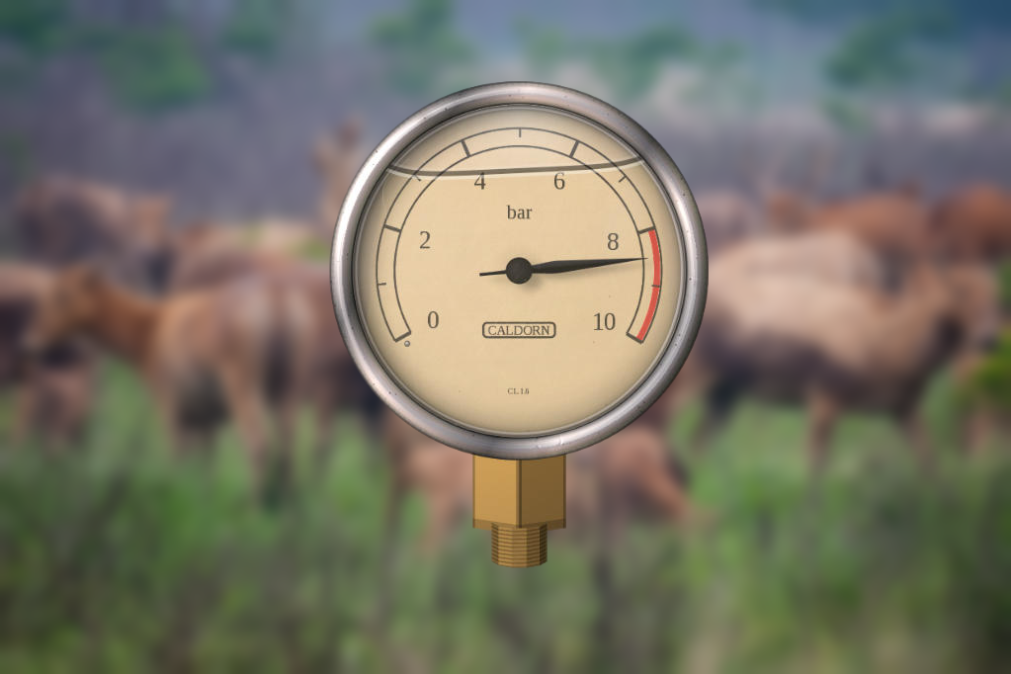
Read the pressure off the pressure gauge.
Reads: 8.5 bar
